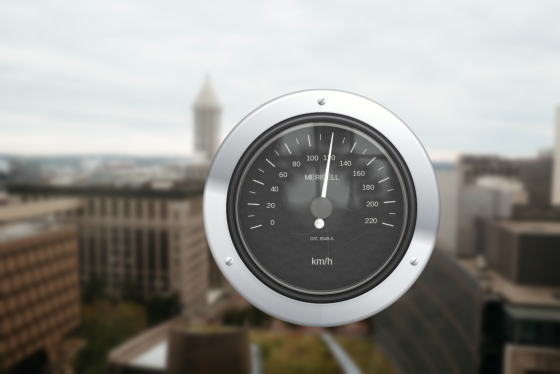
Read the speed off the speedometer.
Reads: 120 km/h
